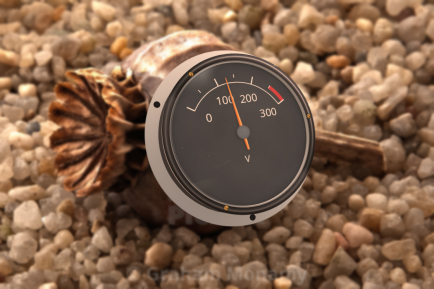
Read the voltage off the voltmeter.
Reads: 125 V
